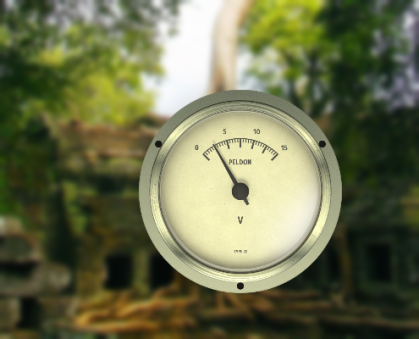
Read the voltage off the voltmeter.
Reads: 2.5 V
